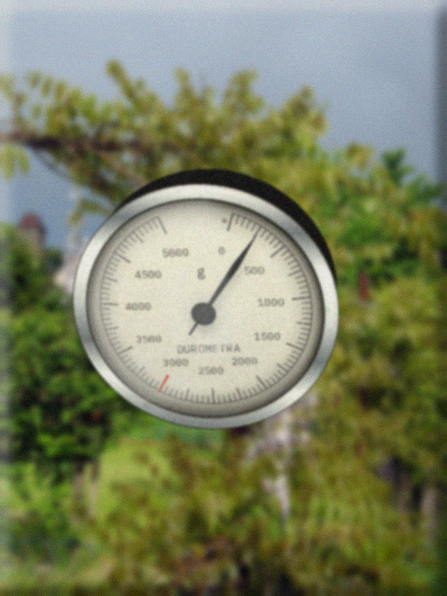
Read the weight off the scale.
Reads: 250 g
